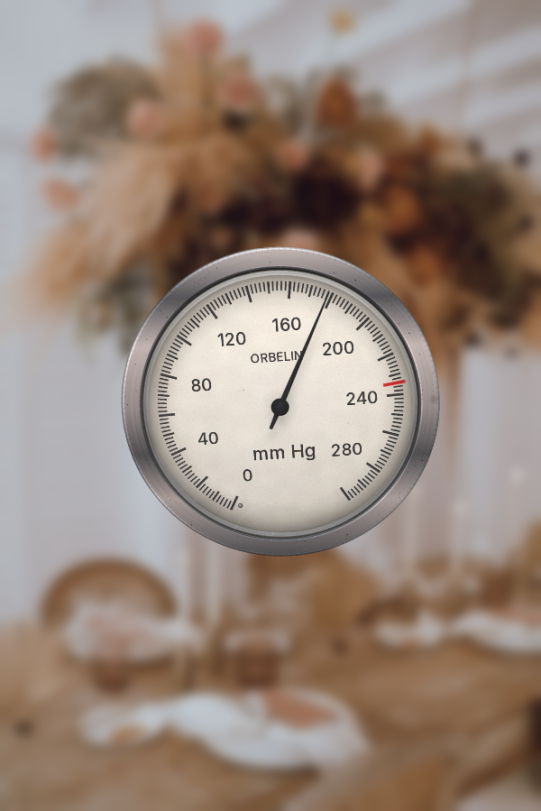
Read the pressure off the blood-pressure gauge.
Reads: 178 mmHg
